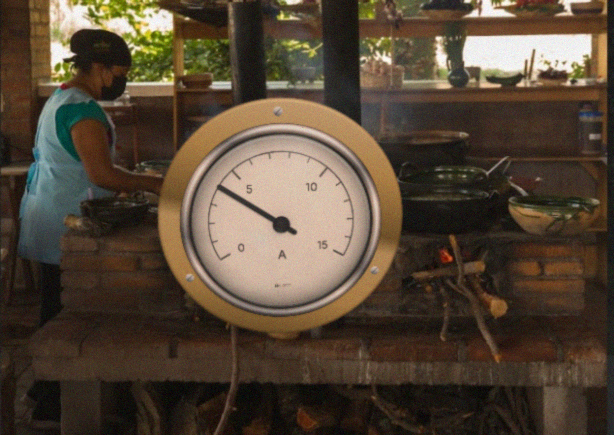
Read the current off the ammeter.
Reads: 4 A
